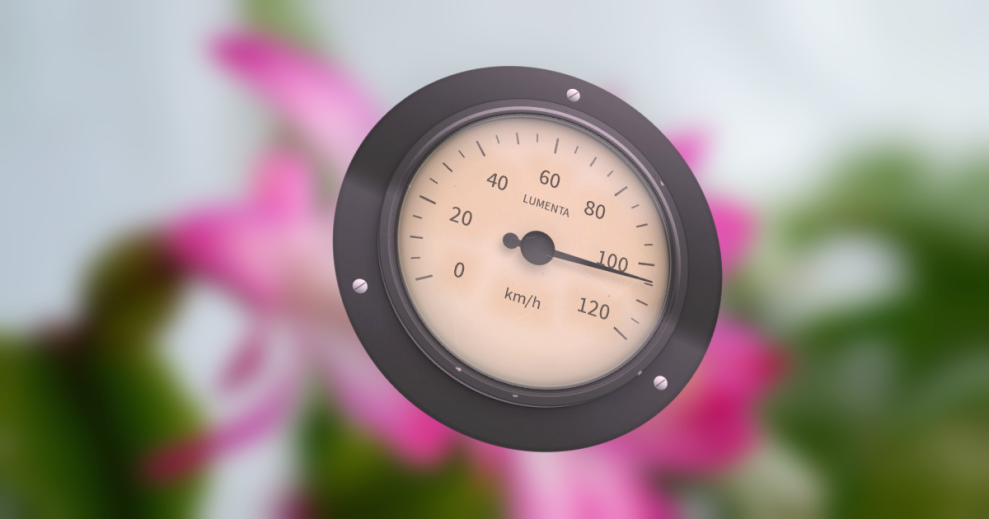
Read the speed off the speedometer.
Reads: 105 km/h
